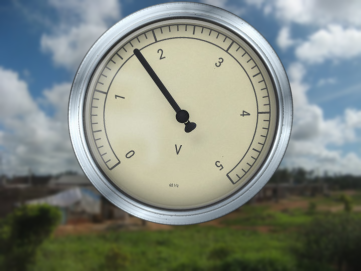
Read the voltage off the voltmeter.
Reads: 1.7 V
